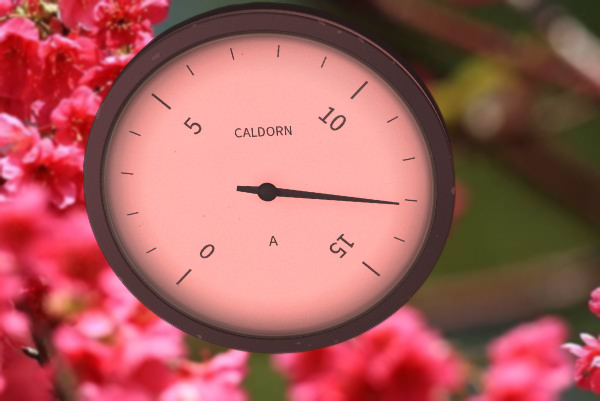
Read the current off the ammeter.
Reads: 13 A
